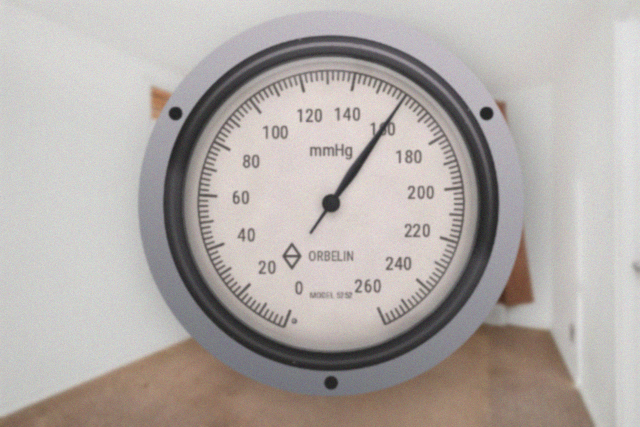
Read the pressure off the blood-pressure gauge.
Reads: 160 mmHg
